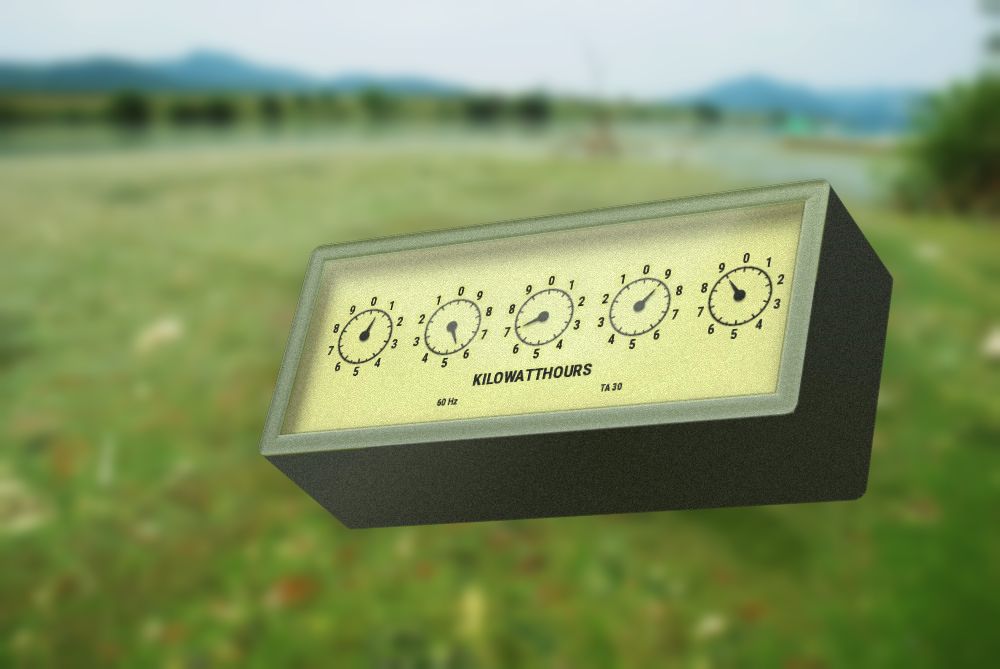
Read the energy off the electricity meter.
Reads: 5689 kWh
